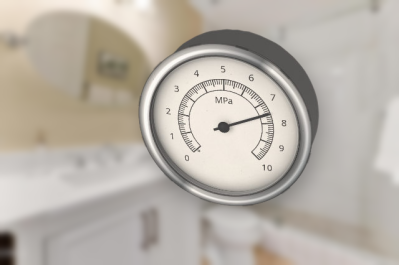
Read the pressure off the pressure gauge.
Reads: 7.5 MPa
